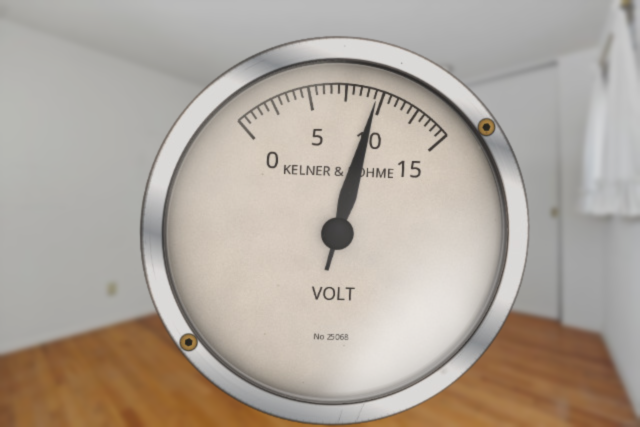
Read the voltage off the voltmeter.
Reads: 9.5 V
